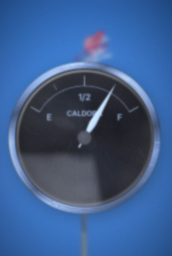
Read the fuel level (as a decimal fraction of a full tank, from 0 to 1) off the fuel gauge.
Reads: 0.75
